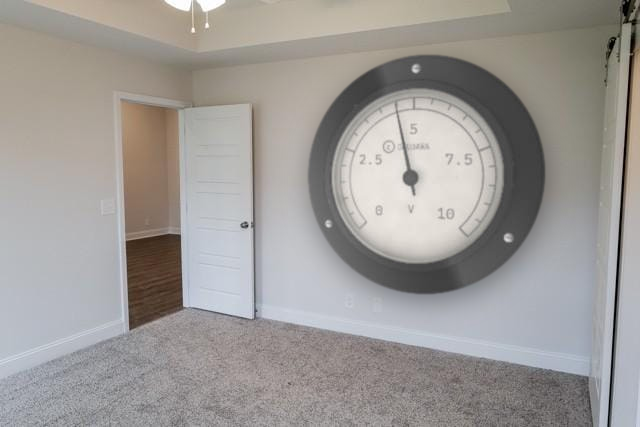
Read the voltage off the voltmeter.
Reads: 4.5 V
